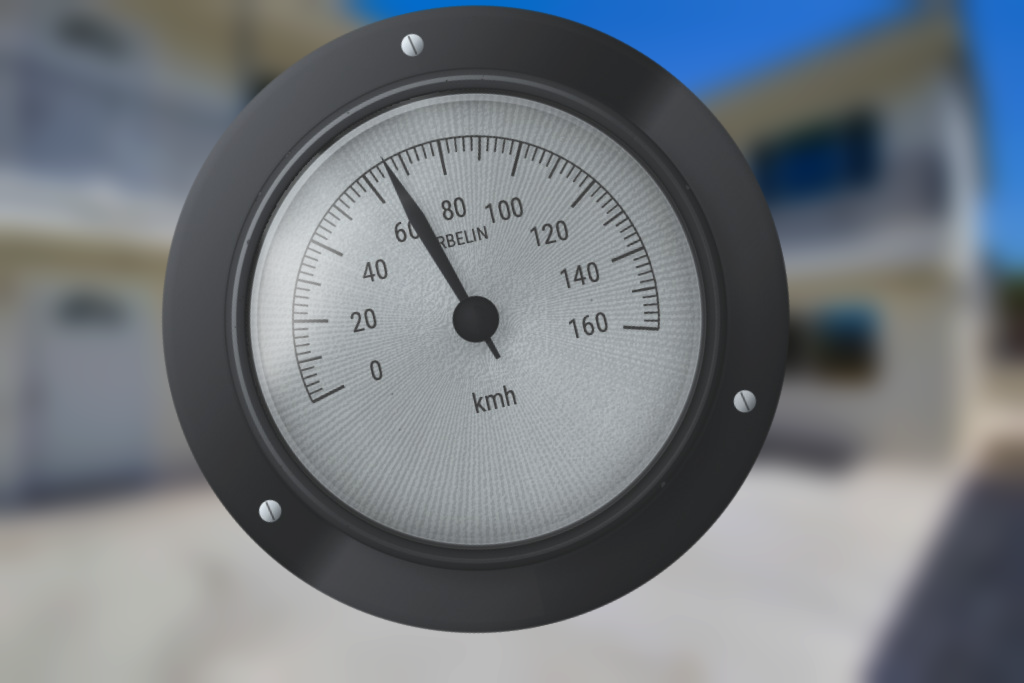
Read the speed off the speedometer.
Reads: 66 km/h
